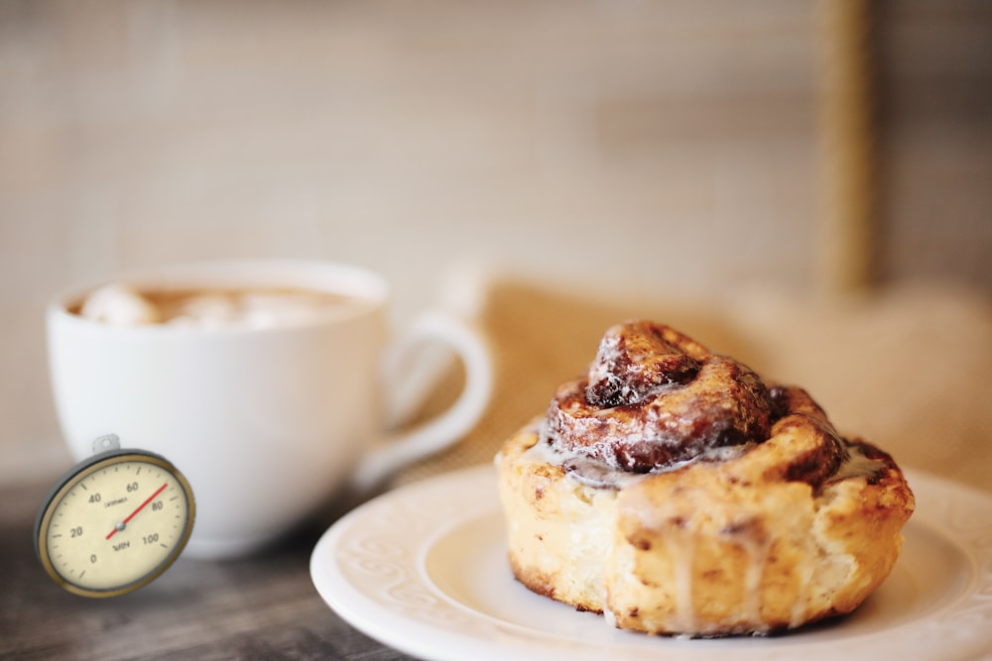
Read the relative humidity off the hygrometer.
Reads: 72 %
